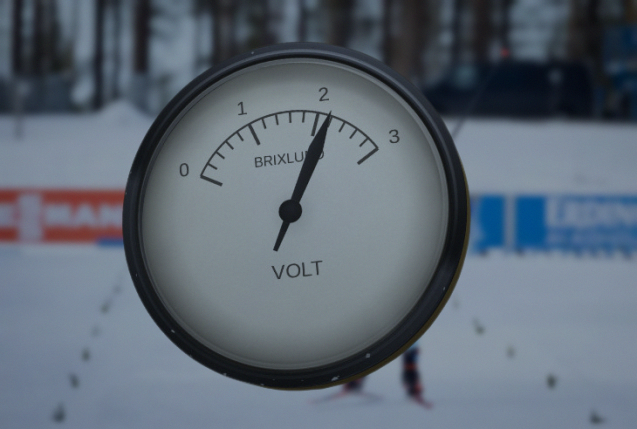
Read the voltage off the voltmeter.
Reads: 2.2 V
